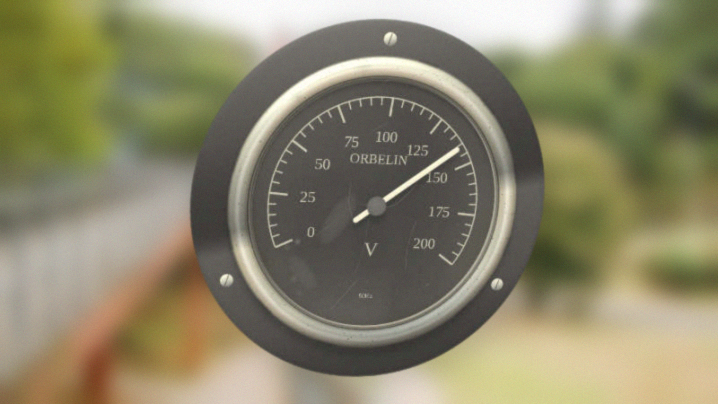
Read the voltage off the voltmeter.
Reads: 140 V
